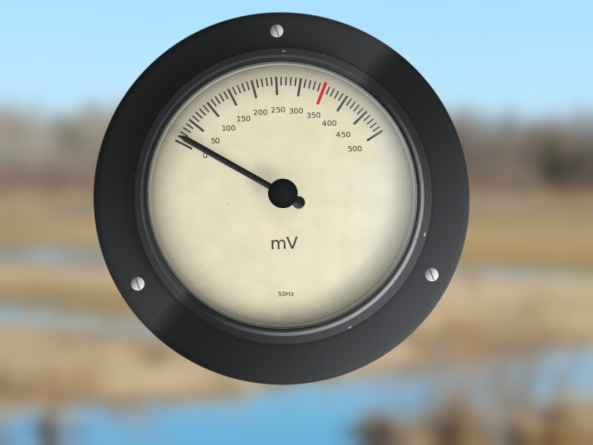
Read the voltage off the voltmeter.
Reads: 10 mV
